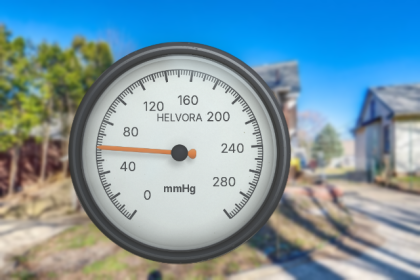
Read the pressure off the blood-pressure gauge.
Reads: 60 mmHg
